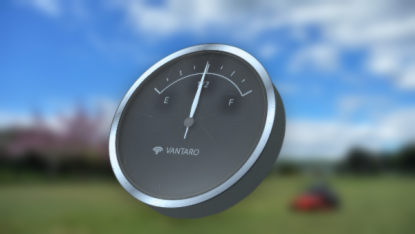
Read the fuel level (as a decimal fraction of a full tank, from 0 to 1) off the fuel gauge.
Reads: 0.5
